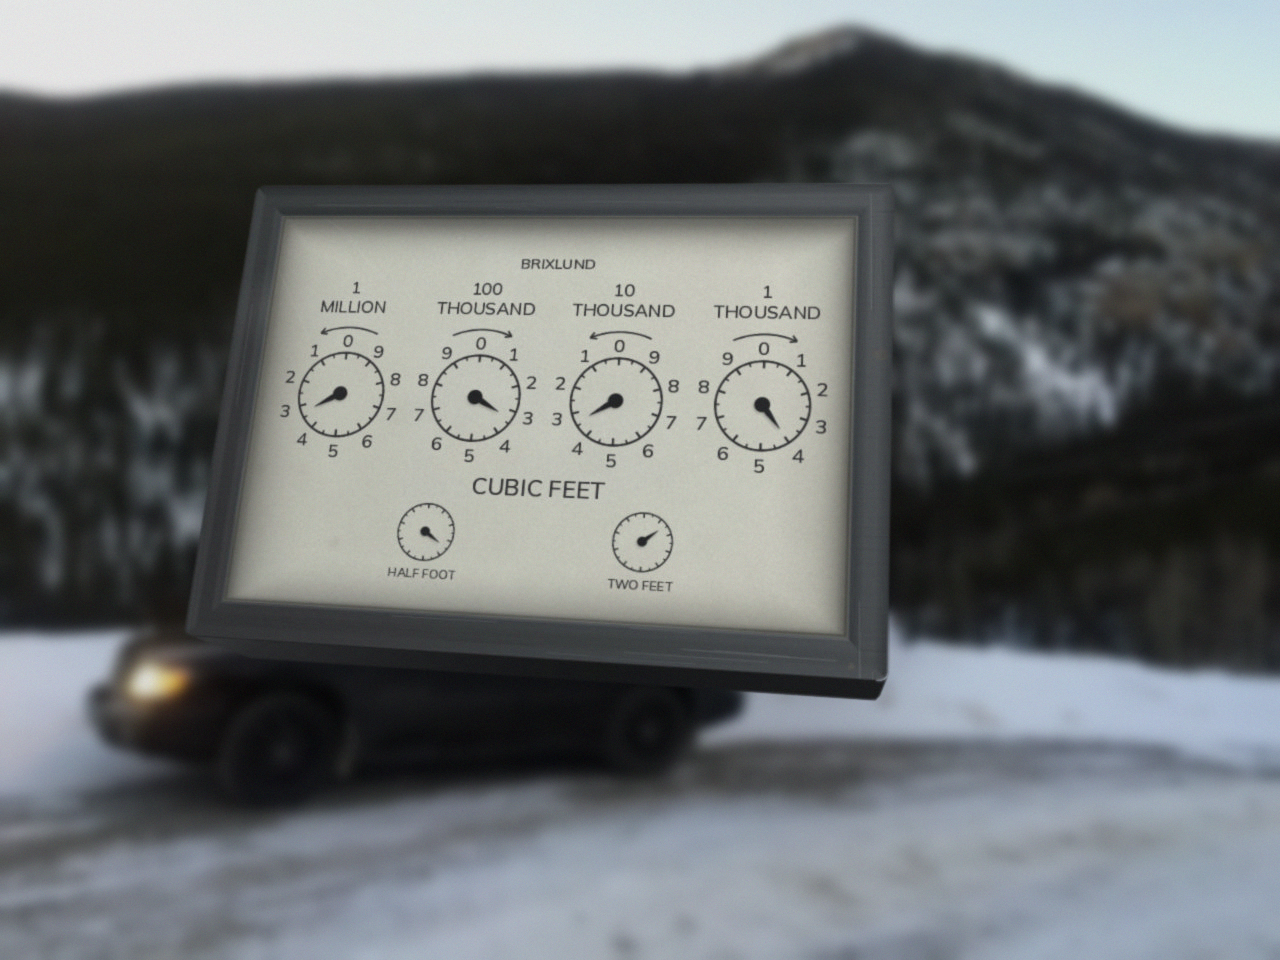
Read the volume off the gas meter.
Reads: 333400 ft³
